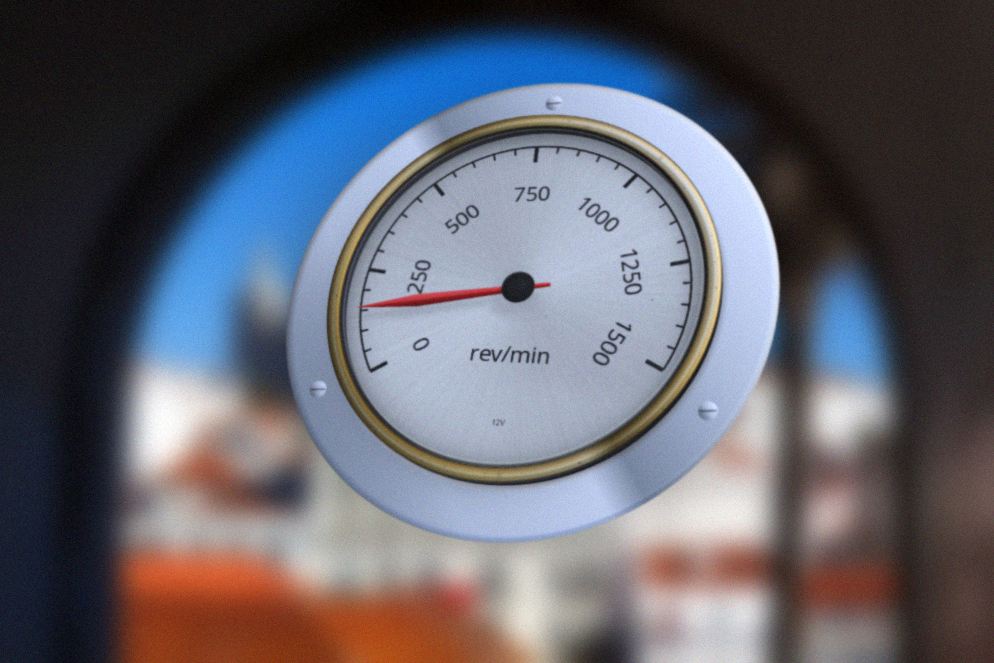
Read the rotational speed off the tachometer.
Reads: 150 rpm
